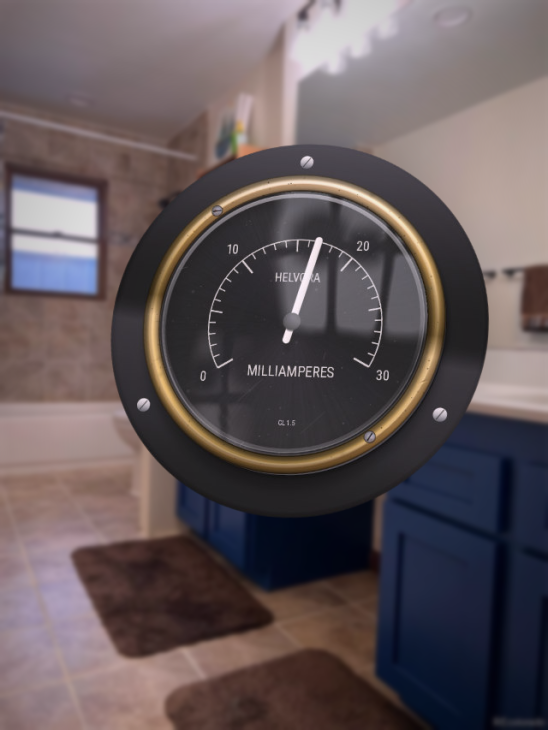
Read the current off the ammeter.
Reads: 17 mA
